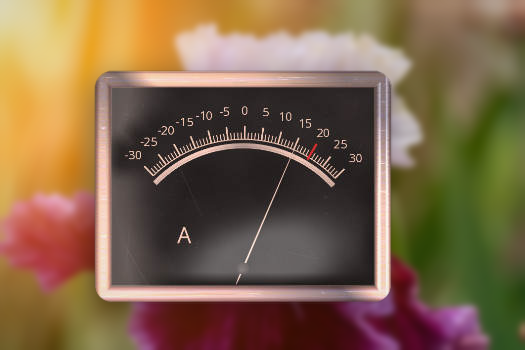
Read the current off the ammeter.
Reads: 15 A
